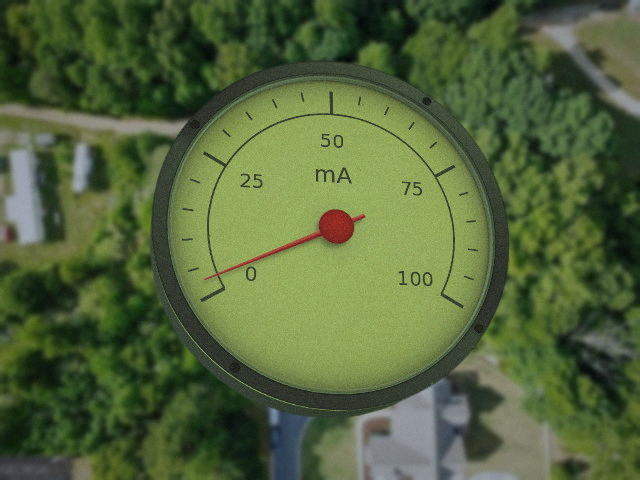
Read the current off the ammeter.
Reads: 2.5 mA
